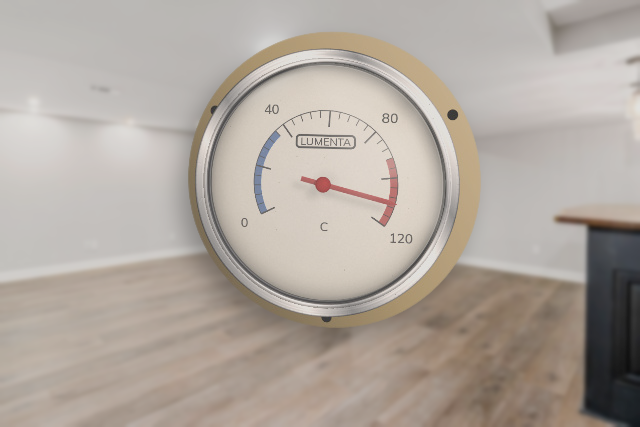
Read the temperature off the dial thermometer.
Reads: 110 °C
